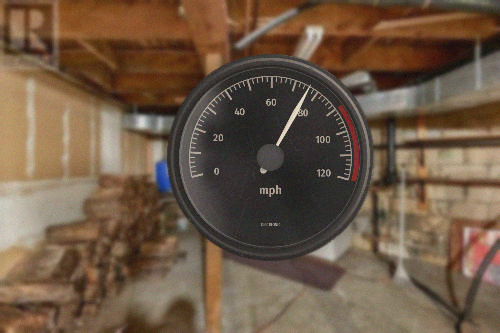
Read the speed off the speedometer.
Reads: 76 mph
